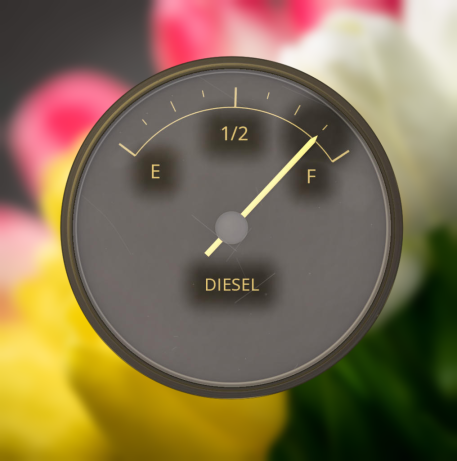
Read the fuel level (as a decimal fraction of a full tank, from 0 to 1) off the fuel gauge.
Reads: 0.875
